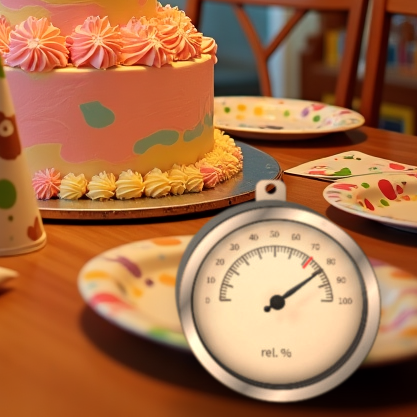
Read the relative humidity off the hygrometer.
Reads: 80 %
